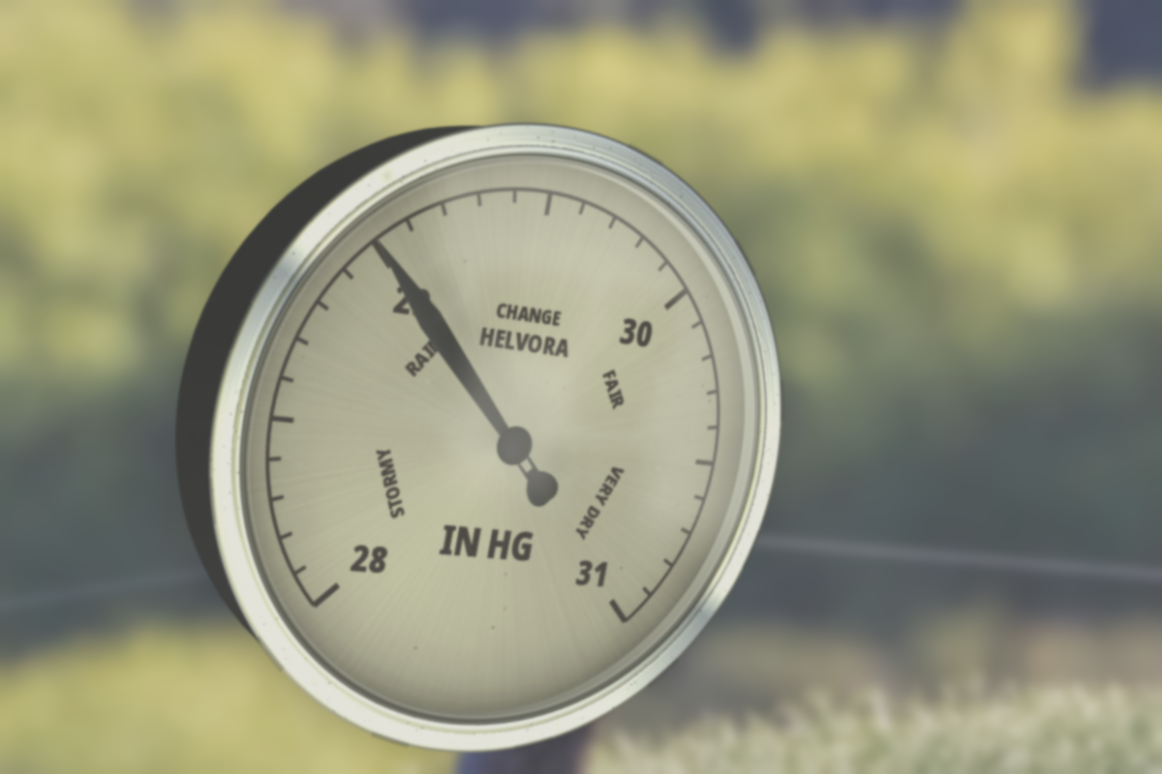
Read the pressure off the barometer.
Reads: 29 inHg
